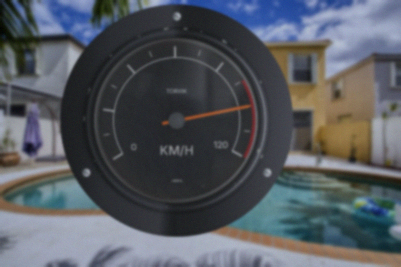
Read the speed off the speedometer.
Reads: 100 km/h
